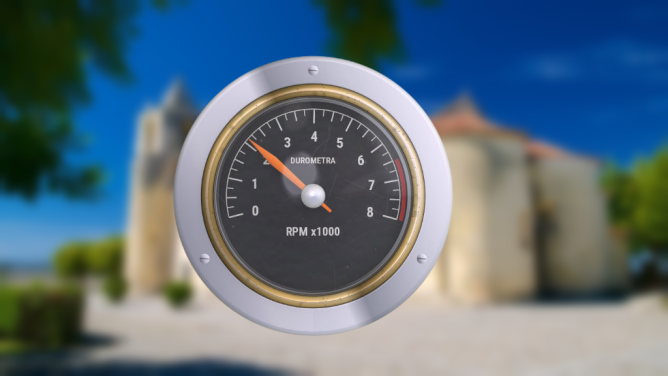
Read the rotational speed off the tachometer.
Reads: 2125 rpm
